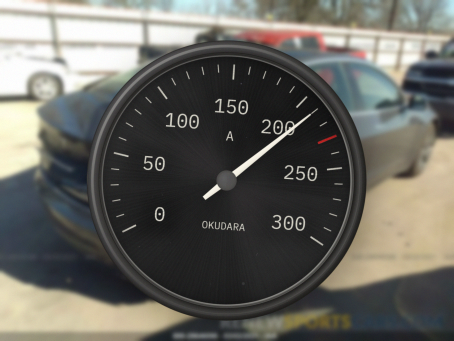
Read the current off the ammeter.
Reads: 210 A
